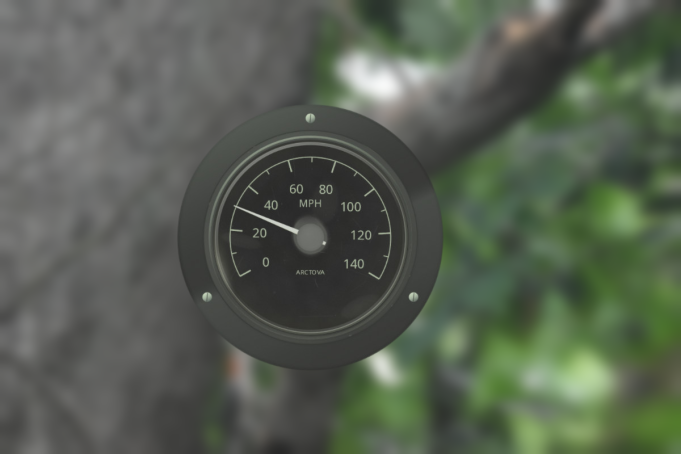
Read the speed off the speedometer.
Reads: 30 mph
